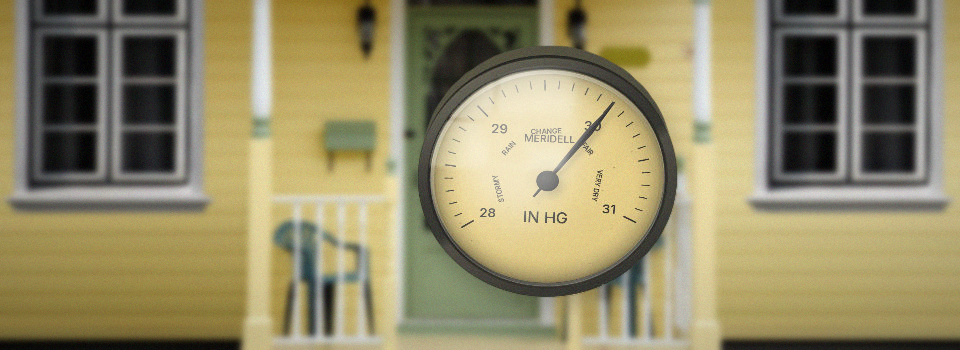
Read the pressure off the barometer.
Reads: 30 inHg
